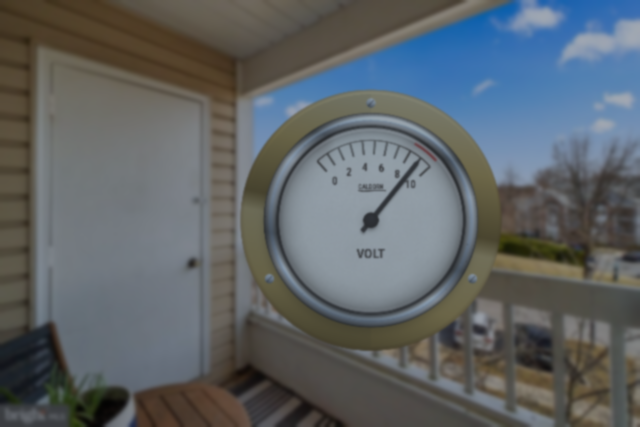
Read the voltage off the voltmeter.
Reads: 9 V
